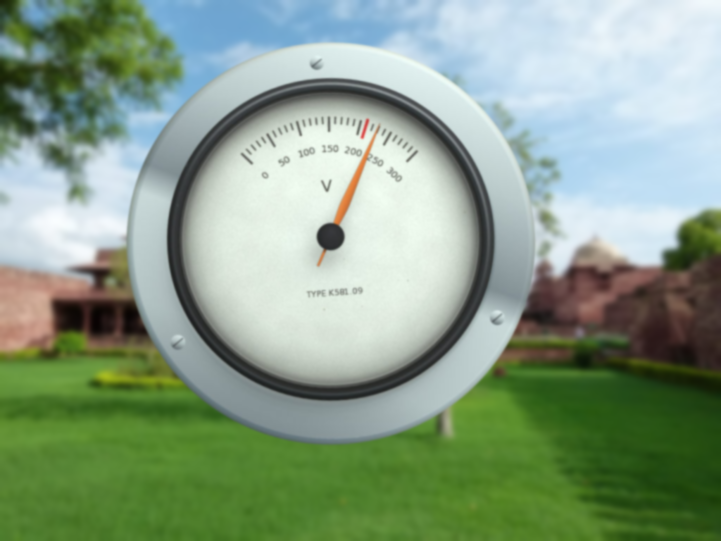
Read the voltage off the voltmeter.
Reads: 230 V
